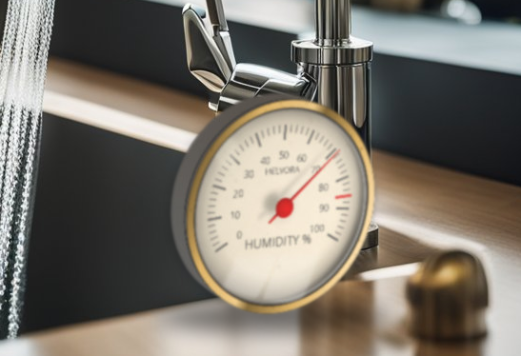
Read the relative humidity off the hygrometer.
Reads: 70 %
